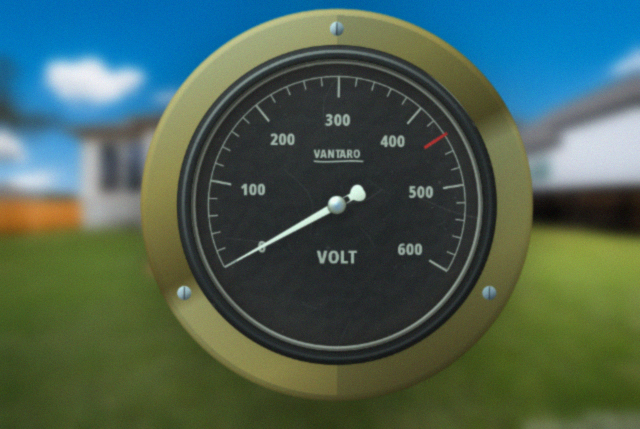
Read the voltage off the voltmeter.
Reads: 0 V
